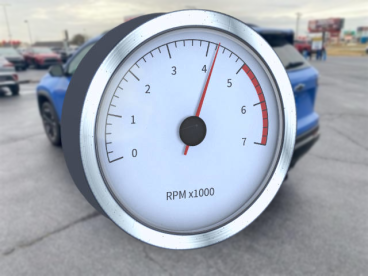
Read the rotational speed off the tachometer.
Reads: 4200 rpm
